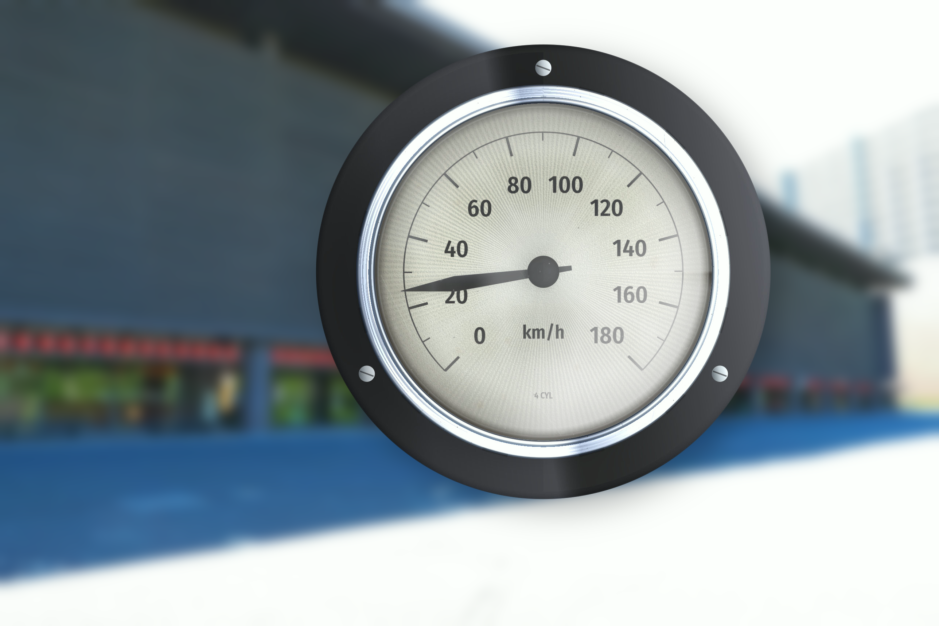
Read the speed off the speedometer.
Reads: 25 km/h
